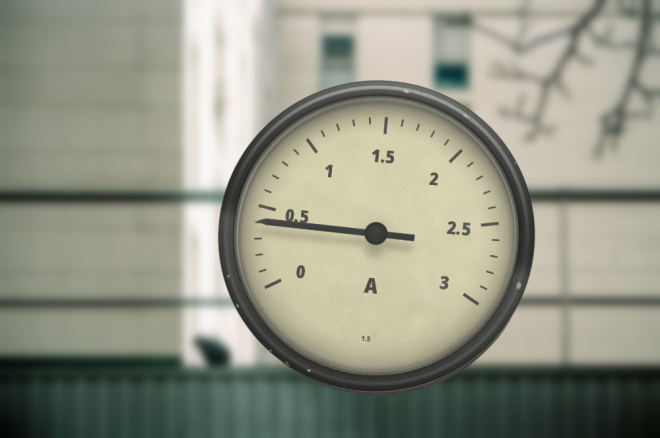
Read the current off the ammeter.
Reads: 0.4 A
